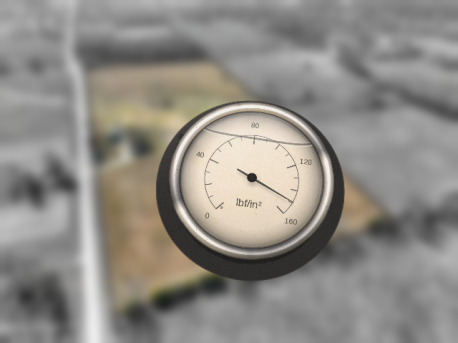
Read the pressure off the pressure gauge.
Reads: 150 psi
